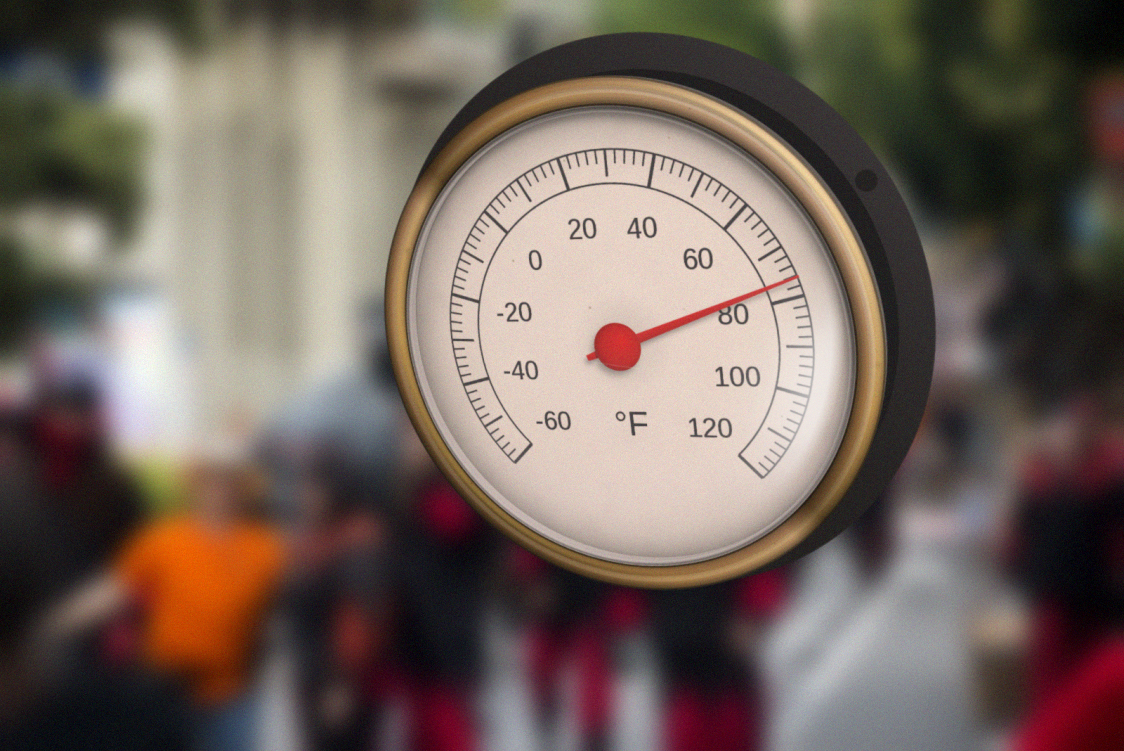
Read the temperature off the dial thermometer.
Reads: 76 °F
